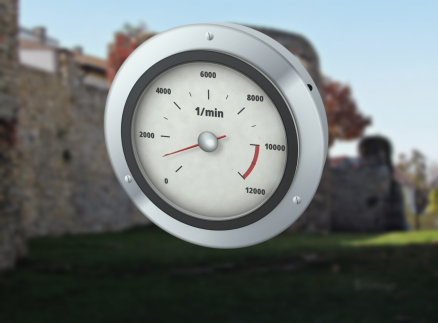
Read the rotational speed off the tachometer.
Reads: 1000 rpm
